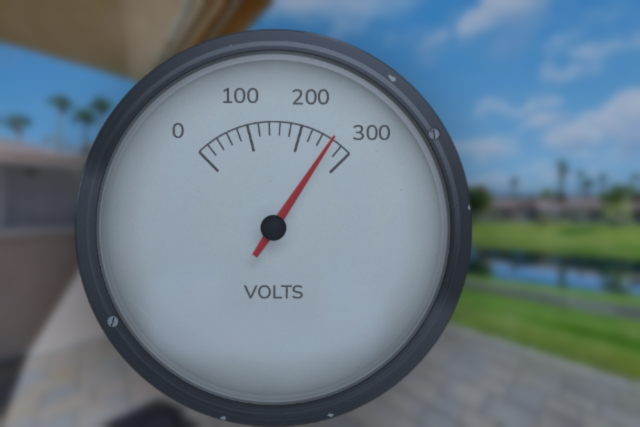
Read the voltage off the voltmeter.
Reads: 260 V
